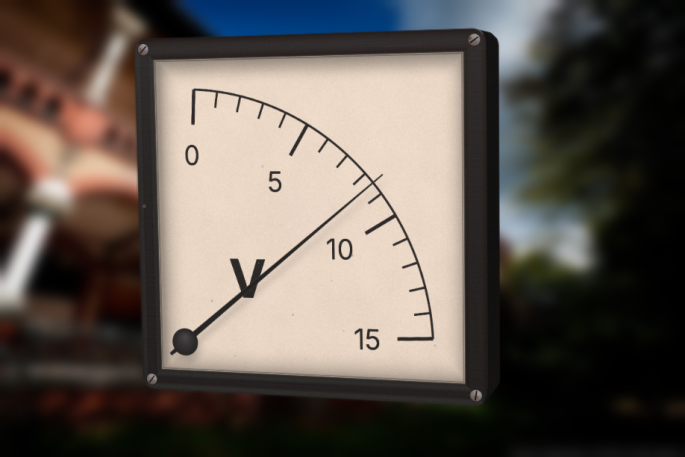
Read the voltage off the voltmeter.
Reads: 8.5 V
